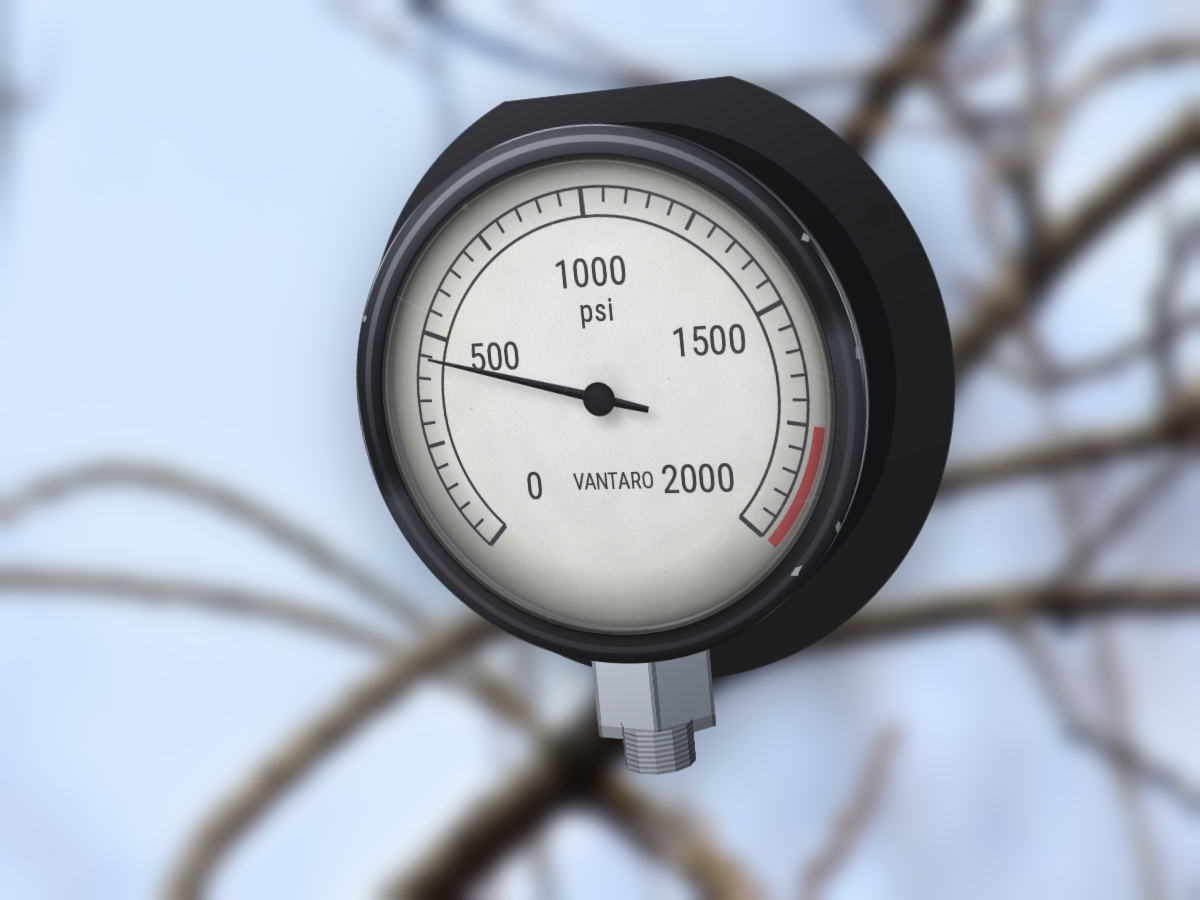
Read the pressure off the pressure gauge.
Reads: 450 psi
